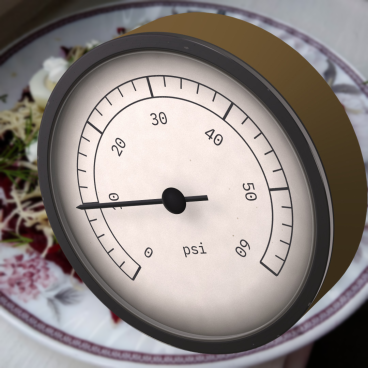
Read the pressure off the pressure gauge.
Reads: 10 psi
